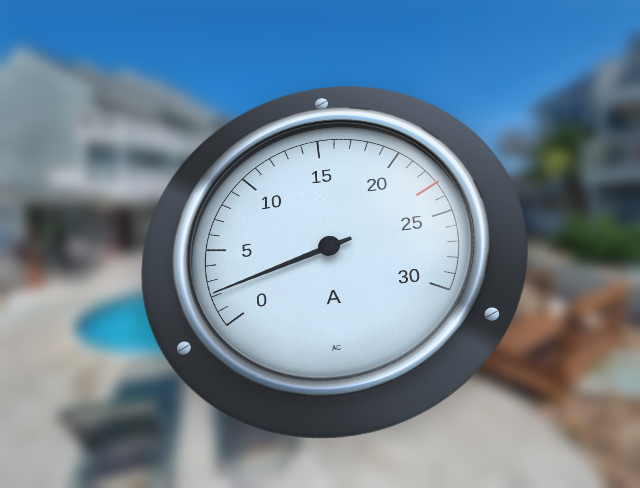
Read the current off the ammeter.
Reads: 2 A
